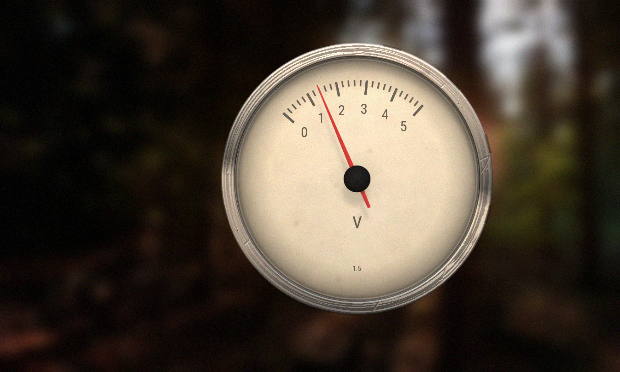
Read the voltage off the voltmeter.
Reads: 1.4 V
